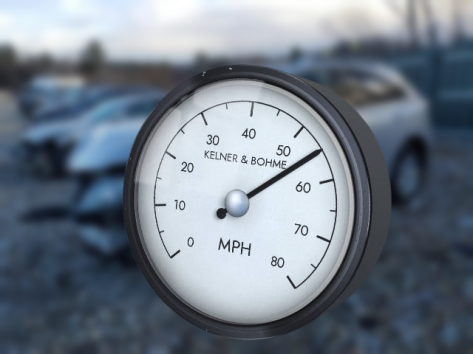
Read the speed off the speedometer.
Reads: 55 mph
